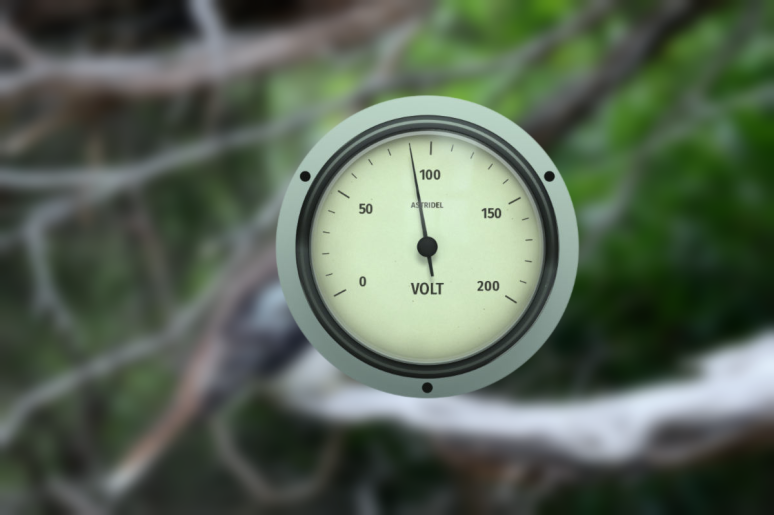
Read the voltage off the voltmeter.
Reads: 90 V
